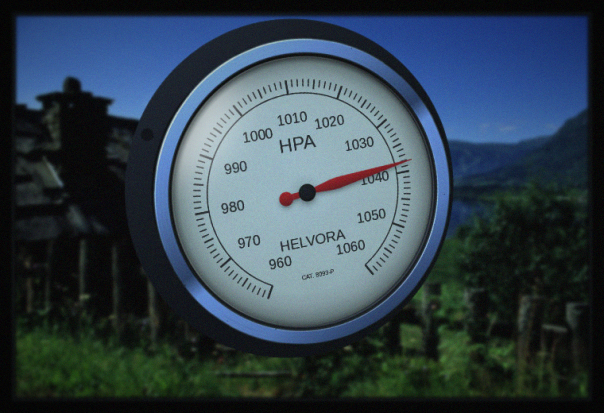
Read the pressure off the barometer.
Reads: 1038 hPa
